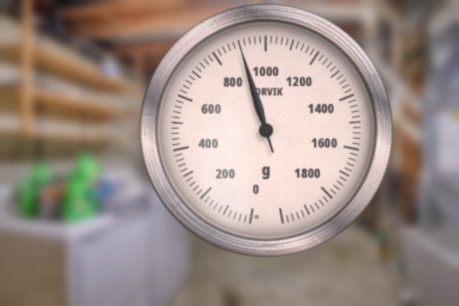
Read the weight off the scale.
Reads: 900 g
